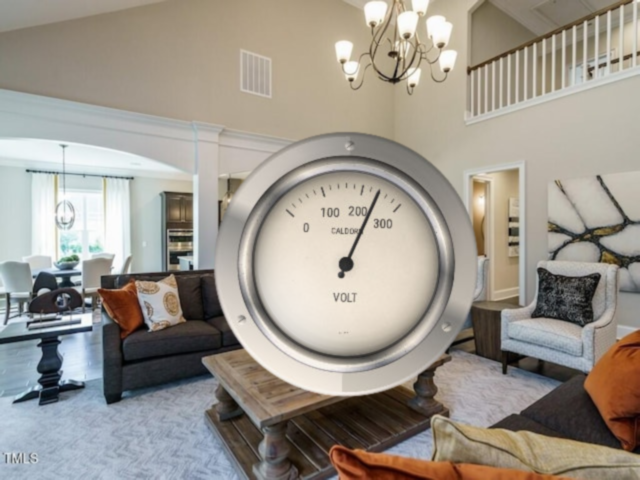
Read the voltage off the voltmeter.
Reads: 240 V
